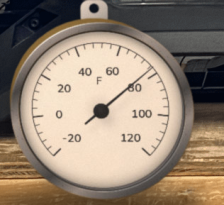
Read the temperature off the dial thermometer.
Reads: 76 °F
